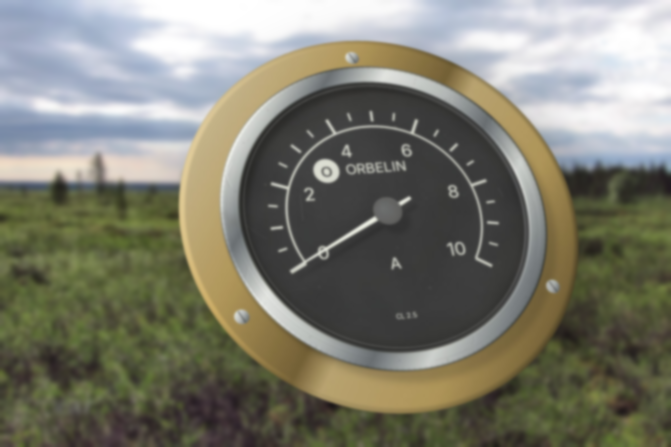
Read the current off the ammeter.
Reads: 0 A
